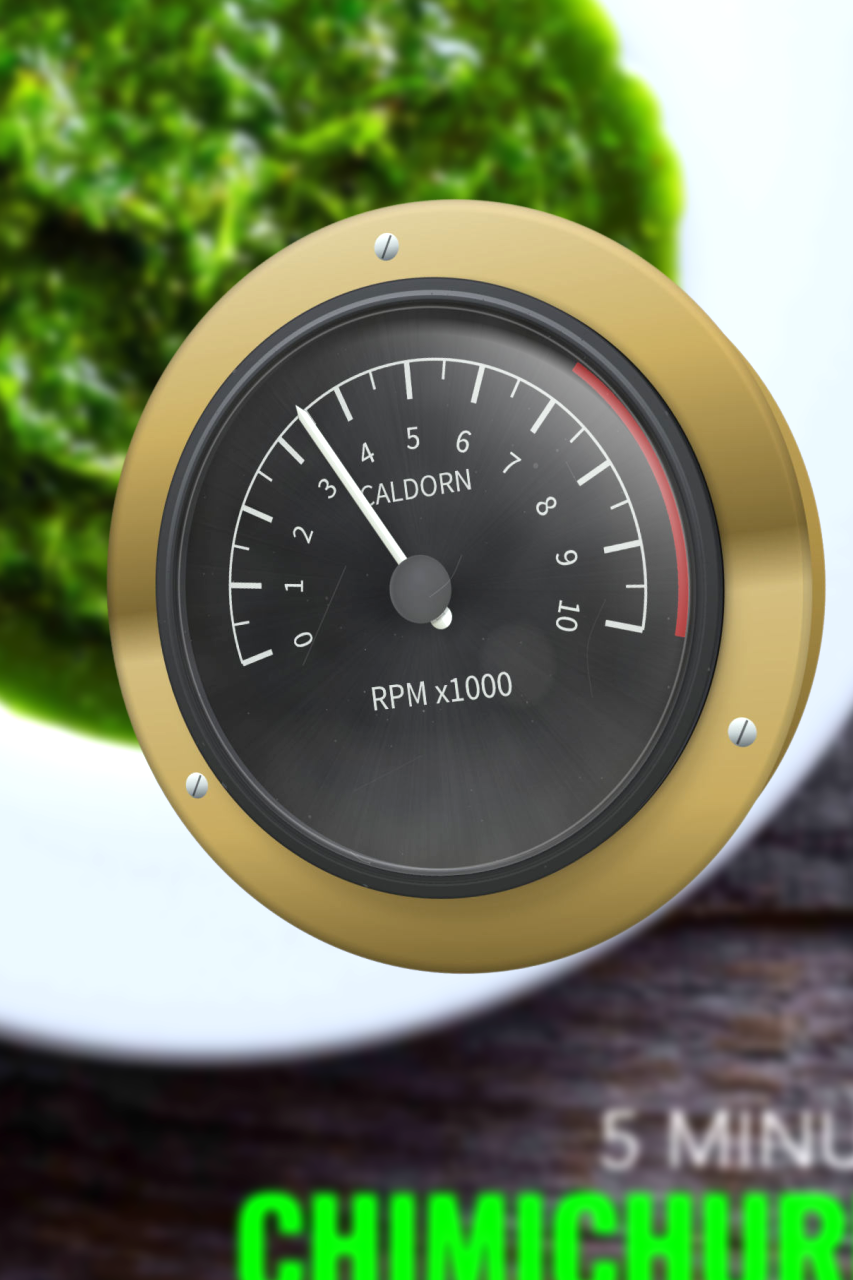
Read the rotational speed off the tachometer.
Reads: 3500 rpm
